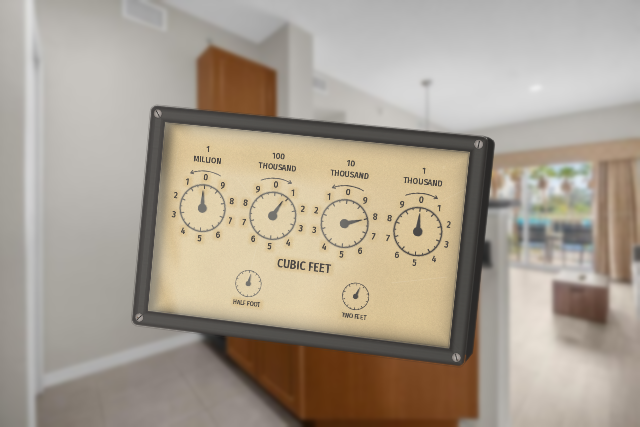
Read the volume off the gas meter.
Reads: 8000 ft³
